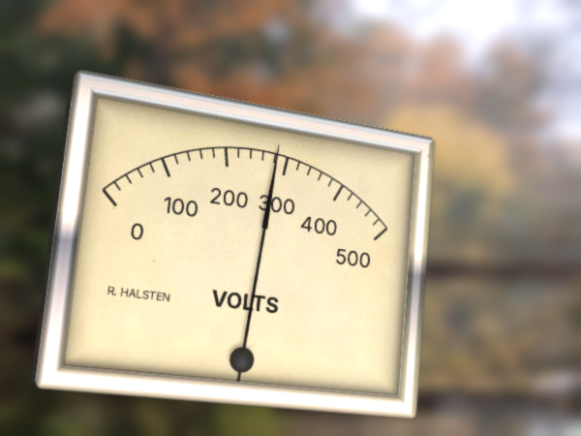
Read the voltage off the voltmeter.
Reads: 280 V
